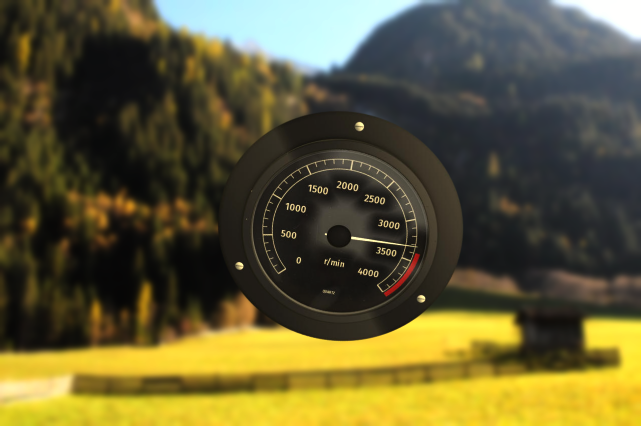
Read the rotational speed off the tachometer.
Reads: 3300 rpm
